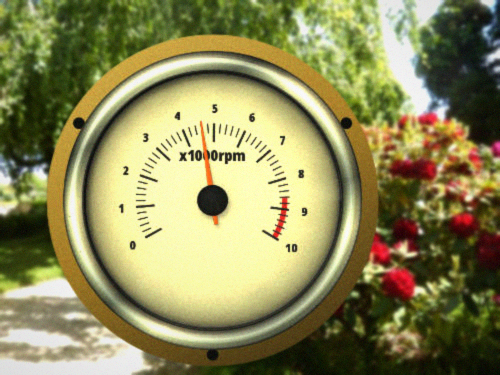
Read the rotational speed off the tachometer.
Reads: 4600 rpm
